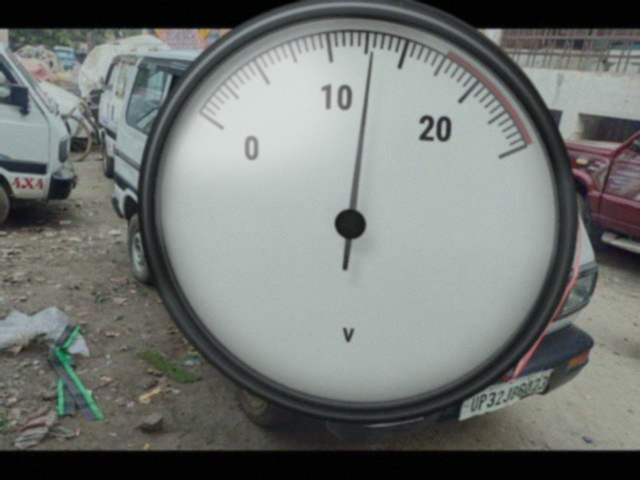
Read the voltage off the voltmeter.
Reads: 13 V
